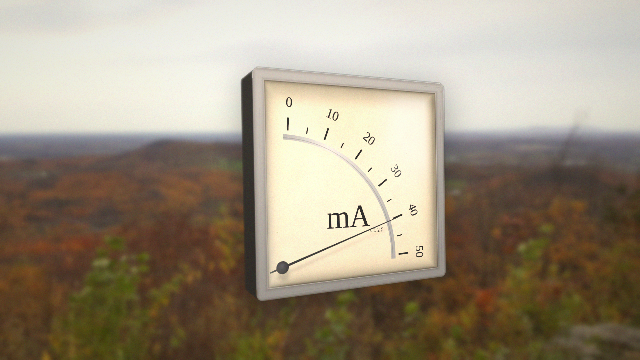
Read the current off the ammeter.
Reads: 40 mA
